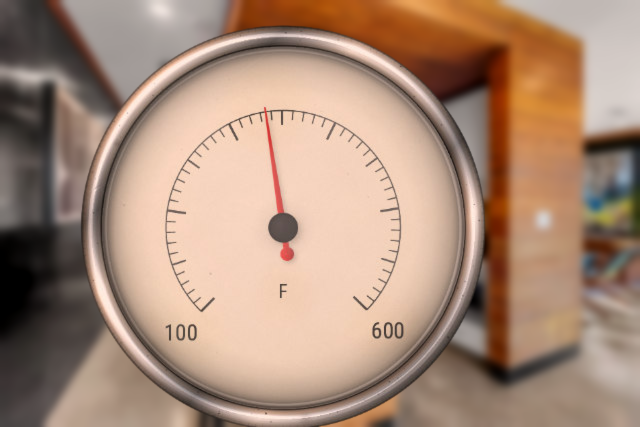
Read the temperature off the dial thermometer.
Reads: 335 °F
